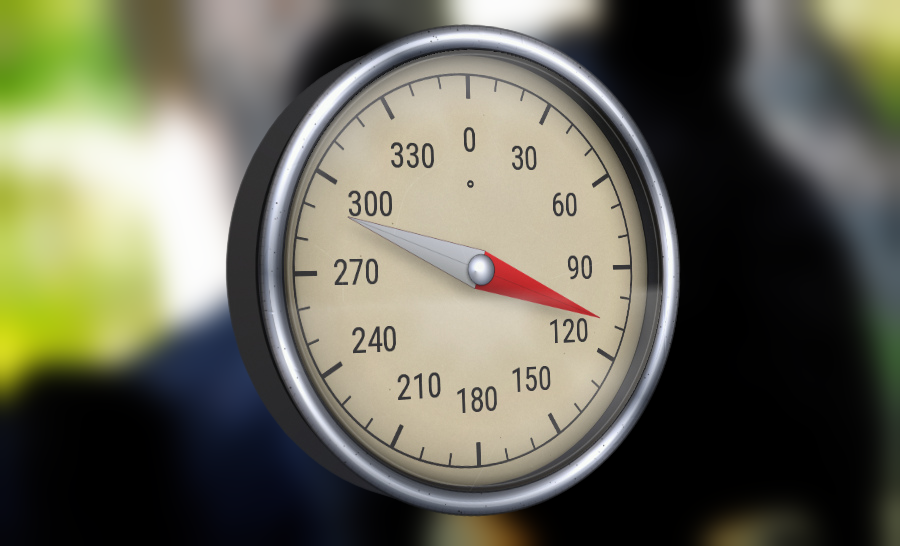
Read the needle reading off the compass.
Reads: 110 °
